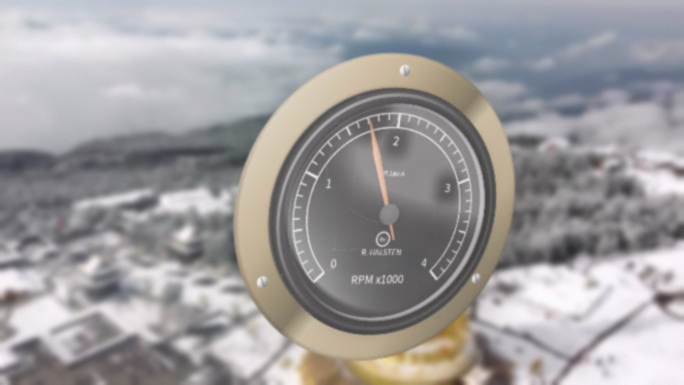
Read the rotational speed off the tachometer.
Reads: 1700 rpm
